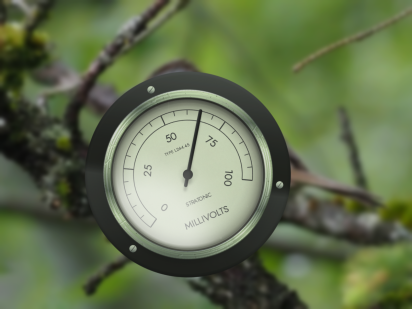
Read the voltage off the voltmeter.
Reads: 65 mV
